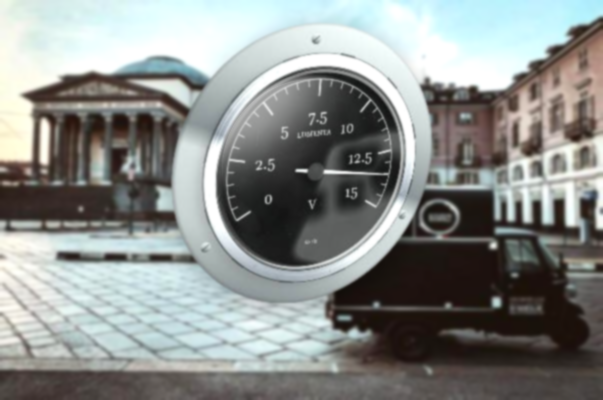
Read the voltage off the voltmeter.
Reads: 13.5 V
